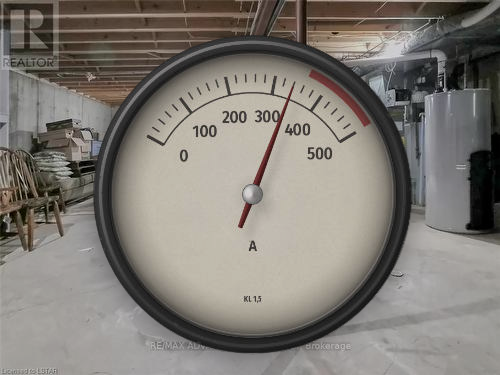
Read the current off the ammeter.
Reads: 340 A
